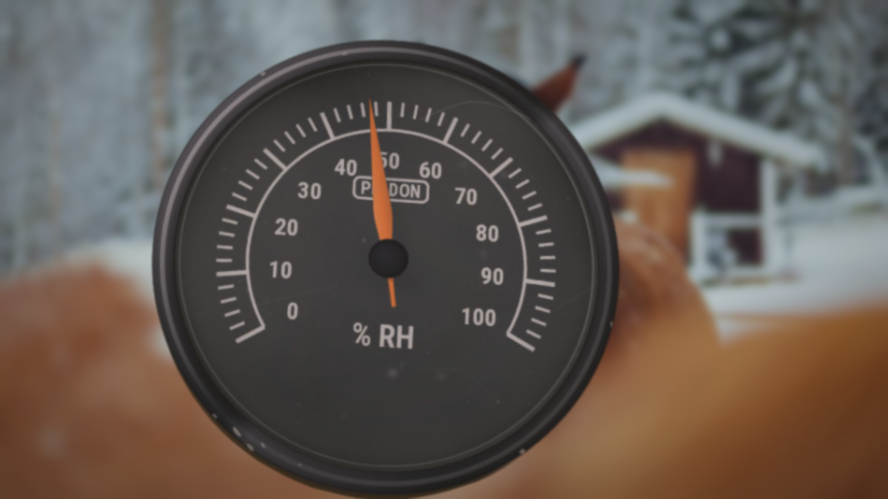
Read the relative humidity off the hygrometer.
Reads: 47 %
